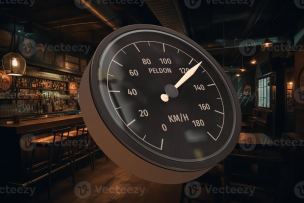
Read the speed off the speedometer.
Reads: 125 km/h
